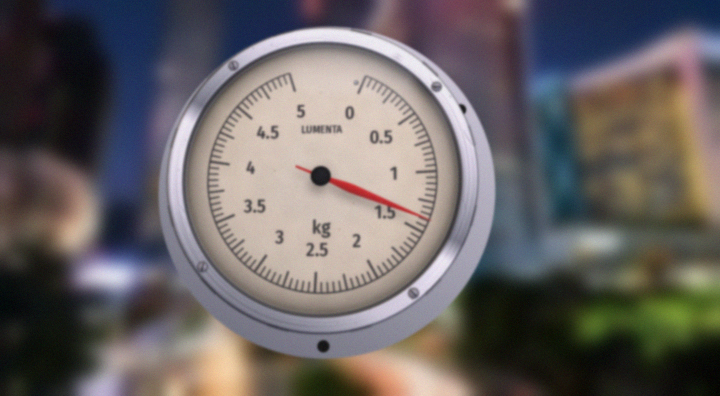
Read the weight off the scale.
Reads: 1.4 kg
